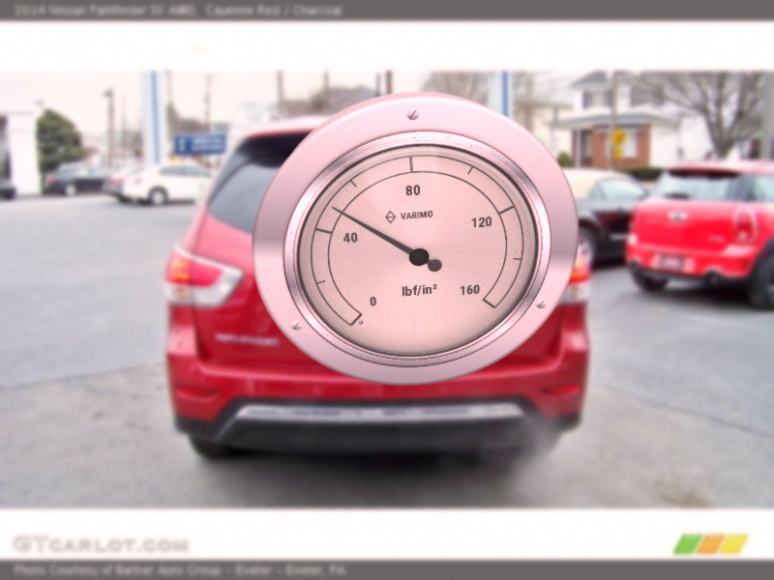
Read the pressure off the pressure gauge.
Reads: 50 psi
